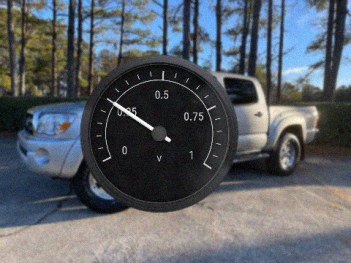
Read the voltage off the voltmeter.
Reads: 0.25 V
